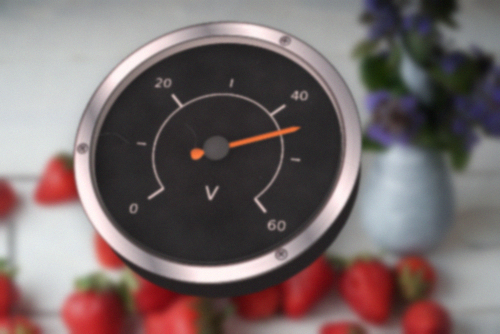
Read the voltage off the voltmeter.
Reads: 45 V
